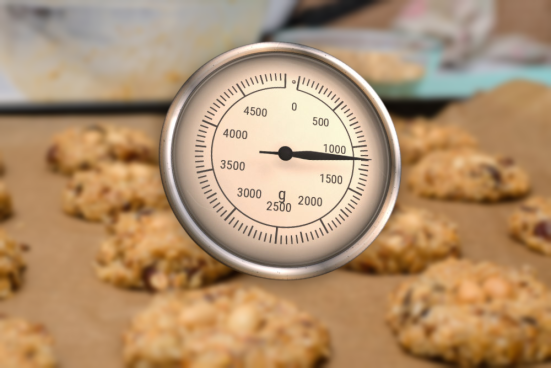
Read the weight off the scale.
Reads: 1150 g
